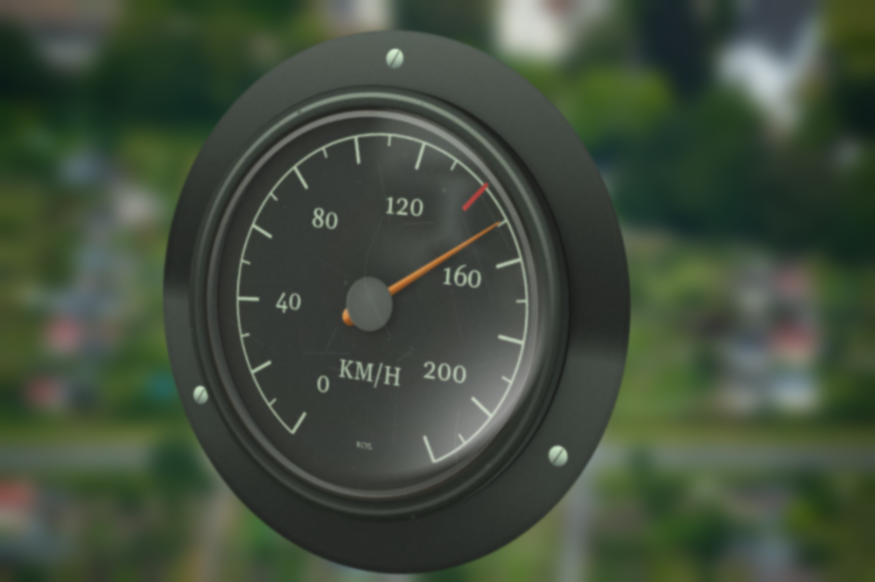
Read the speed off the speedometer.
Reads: 150 km/h
